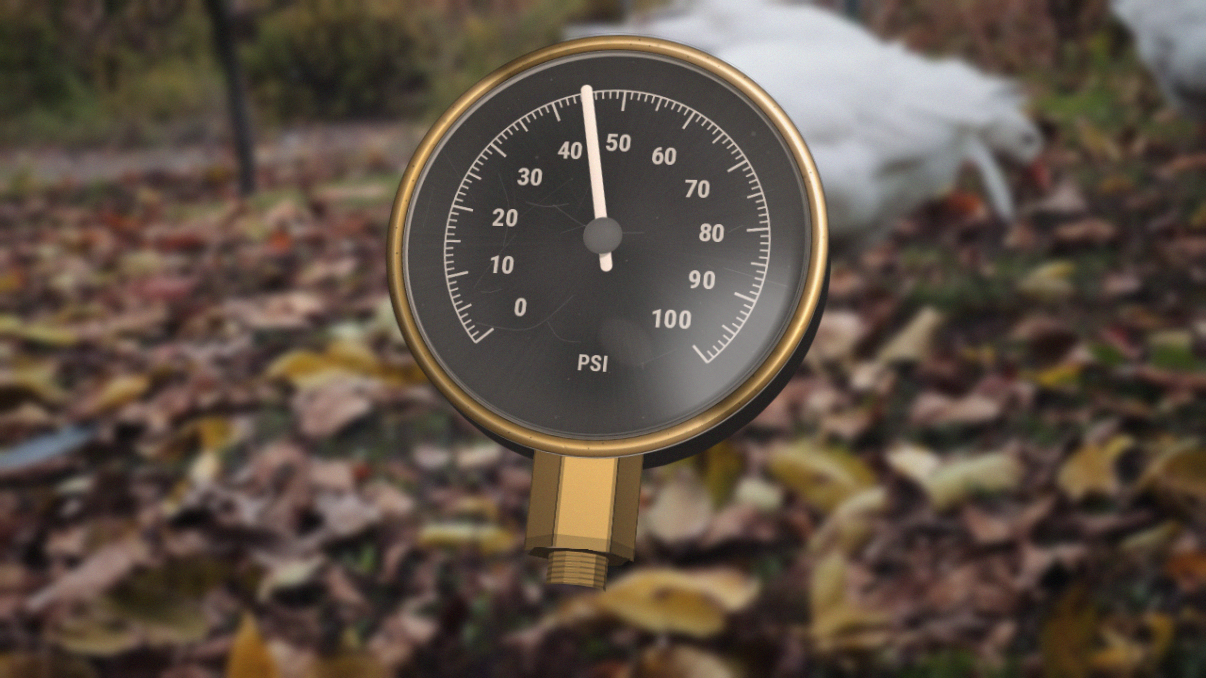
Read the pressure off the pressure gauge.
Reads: 45 psi
